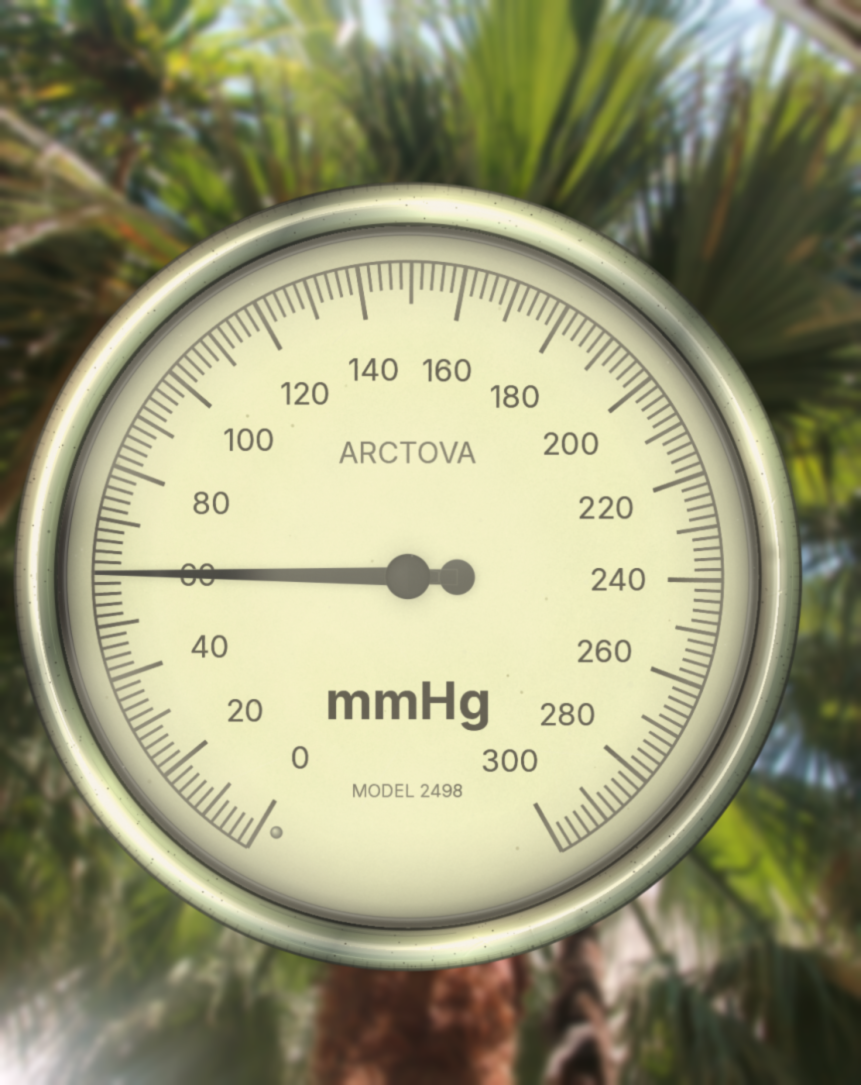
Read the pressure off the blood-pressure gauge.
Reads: 60 mmHg
